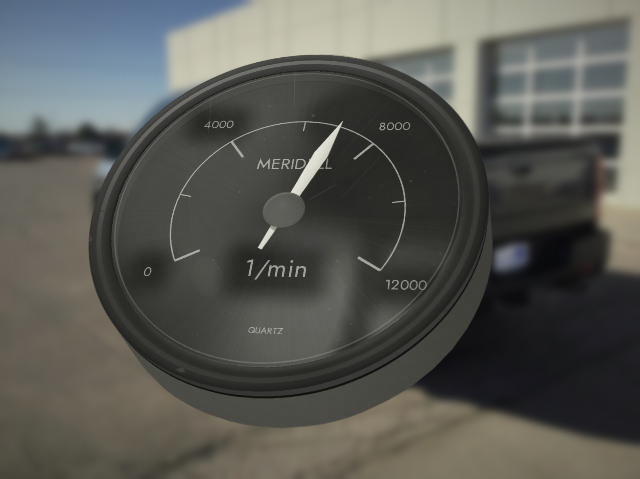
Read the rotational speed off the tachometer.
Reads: 7000 rpm
